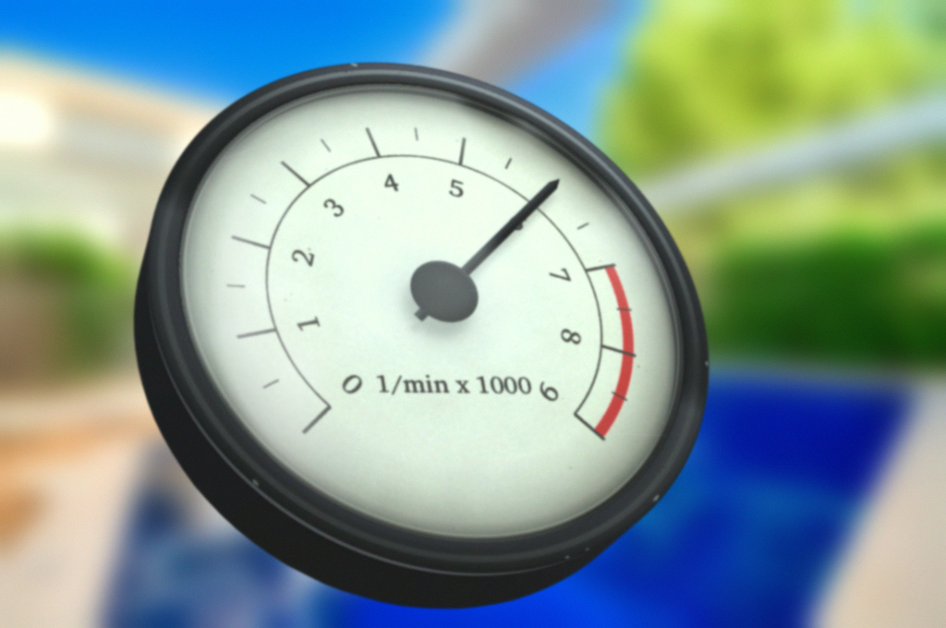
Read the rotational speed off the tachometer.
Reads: 6000 rpm
